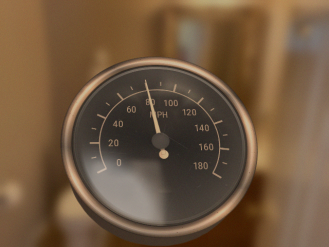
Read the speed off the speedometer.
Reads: 80 mph
